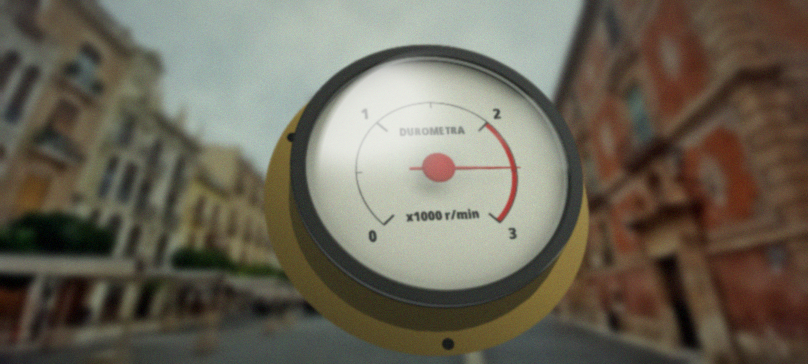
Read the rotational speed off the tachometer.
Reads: 2500 rpm
